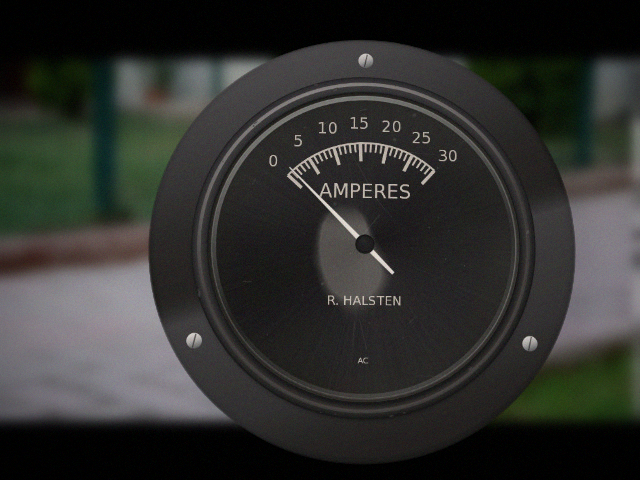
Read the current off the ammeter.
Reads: 1 A
